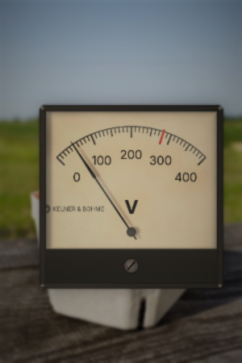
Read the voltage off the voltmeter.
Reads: 50 V
